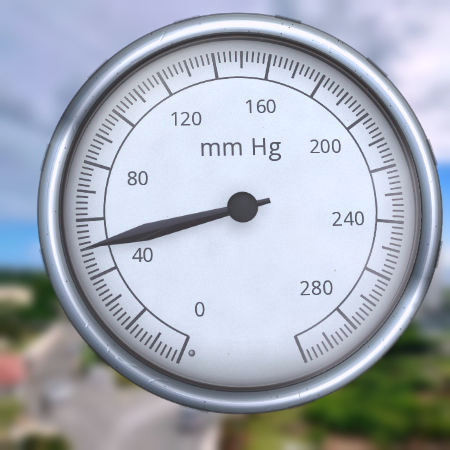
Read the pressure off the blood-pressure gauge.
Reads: 50 mmHg
